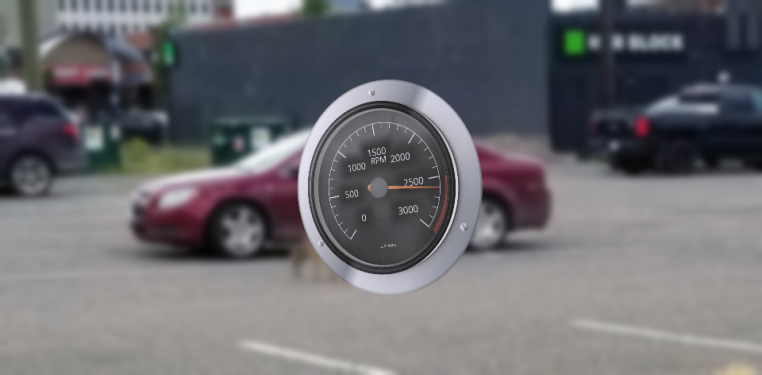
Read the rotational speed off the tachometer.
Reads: 2600 rpm
